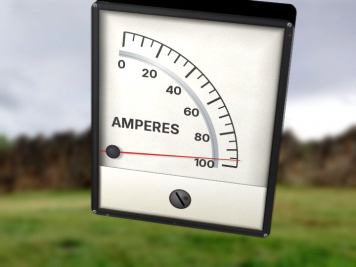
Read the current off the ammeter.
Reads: 95 A
